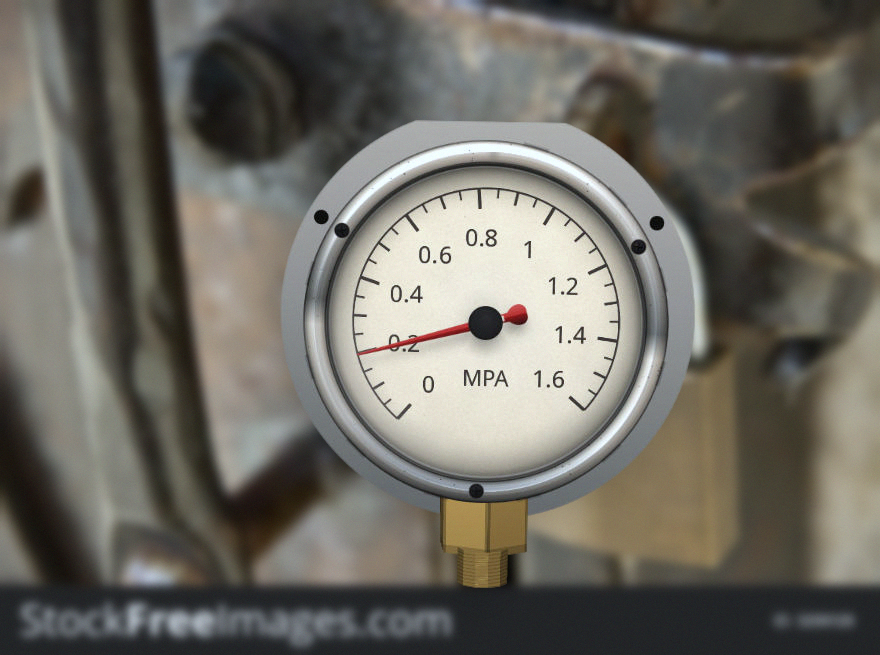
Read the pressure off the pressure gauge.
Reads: 0.2 MPa
